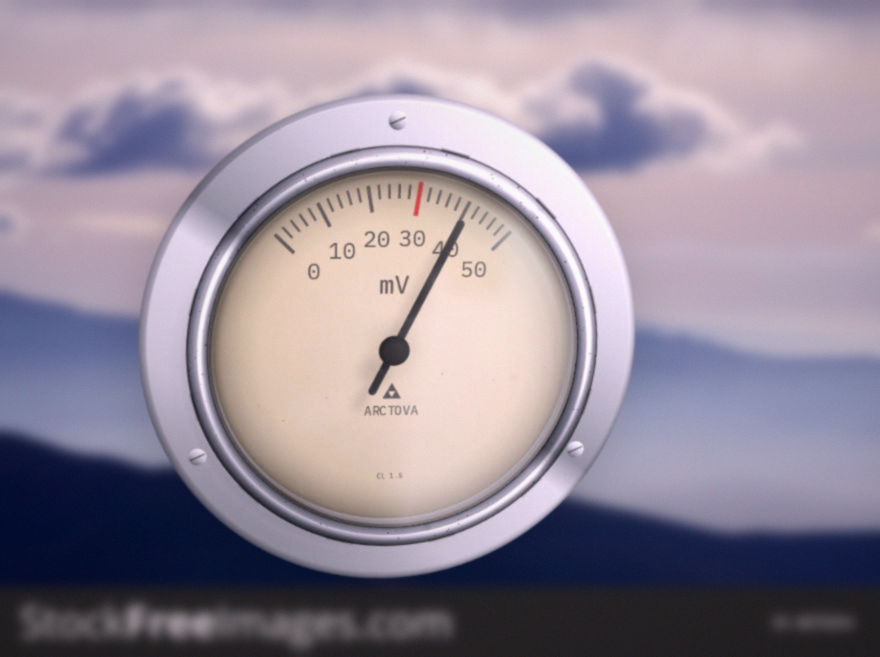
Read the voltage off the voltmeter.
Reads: 40 mV
